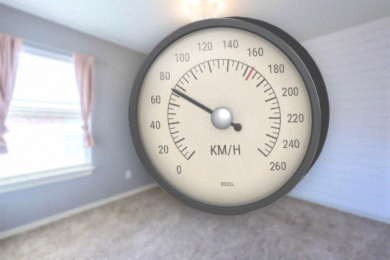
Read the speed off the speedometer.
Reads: 75 km/h
